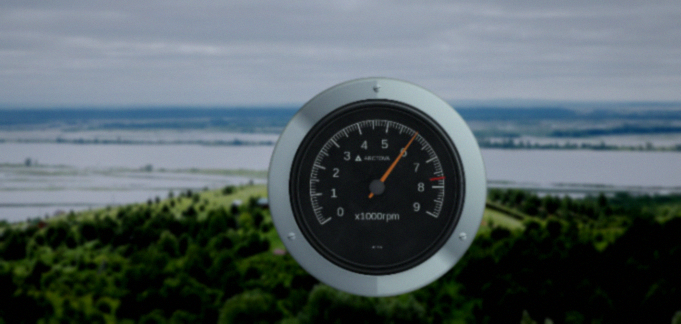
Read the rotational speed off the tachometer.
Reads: 6000 rpm
